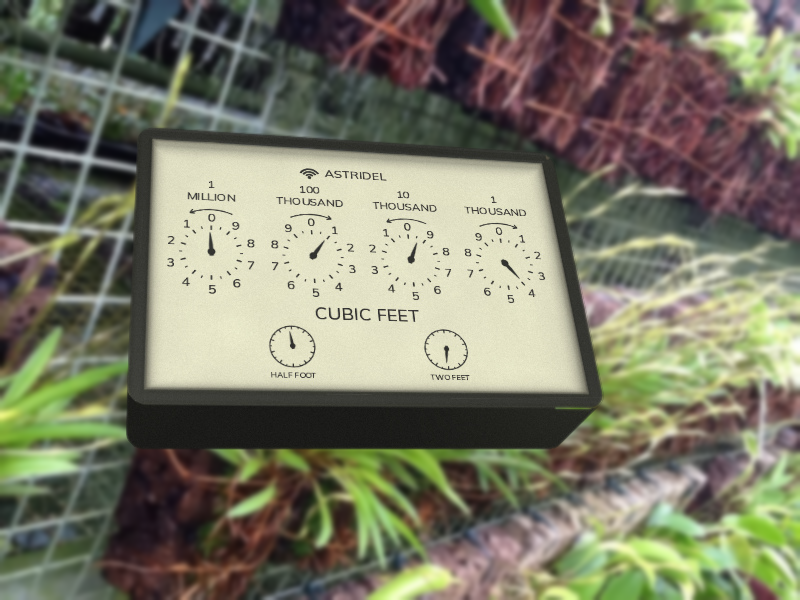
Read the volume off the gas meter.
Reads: 9400 ft³
